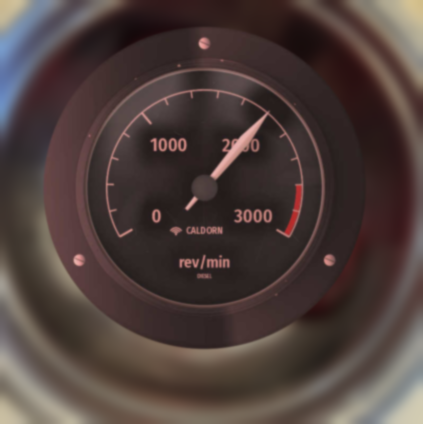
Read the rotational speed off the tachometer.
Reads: 2000 rpm
